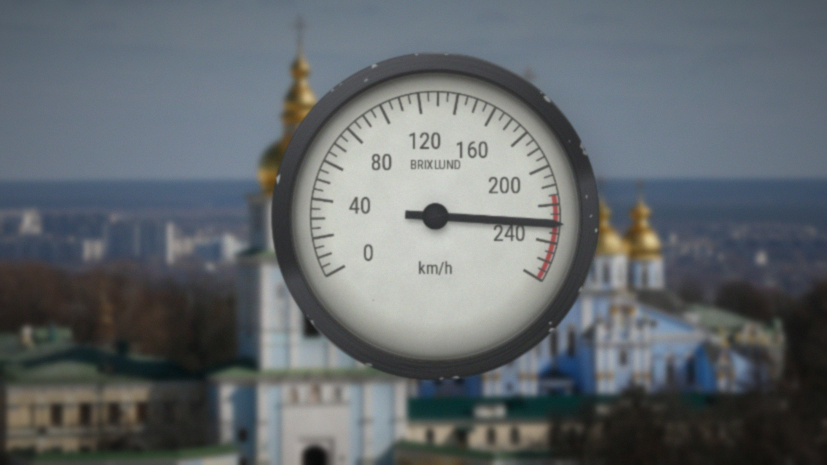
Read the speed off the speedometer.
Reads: 230 km/h
